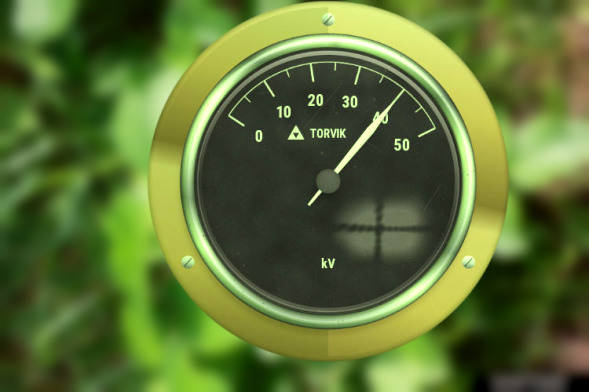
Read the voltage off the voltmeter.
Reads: 40 kV
